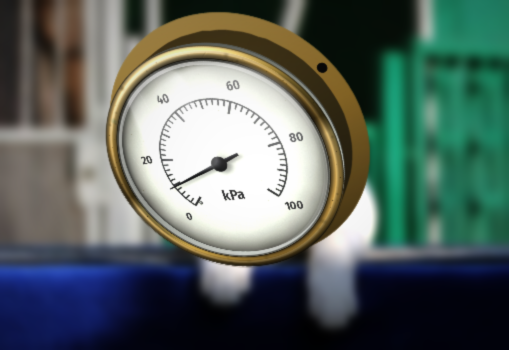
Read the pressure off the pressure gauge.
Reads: 10 kPa
